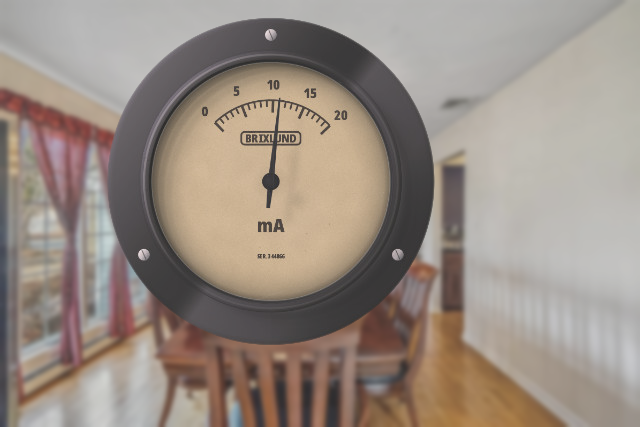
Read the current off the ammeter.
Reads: 11 mA
